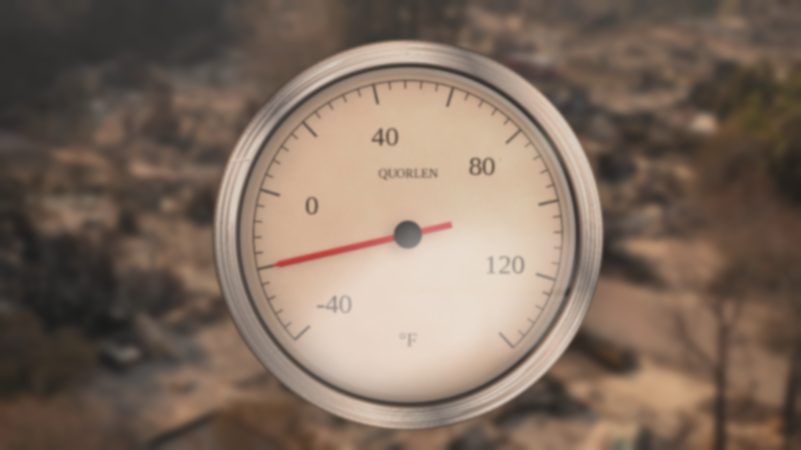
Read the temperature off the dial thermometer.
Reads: -20 °F
